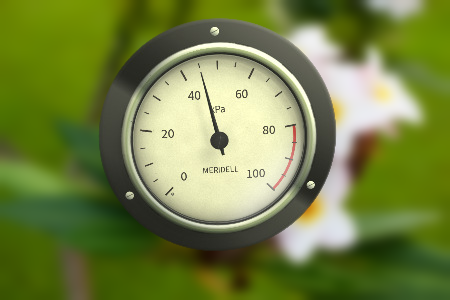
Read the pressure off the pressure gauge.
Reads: 45 kPa
